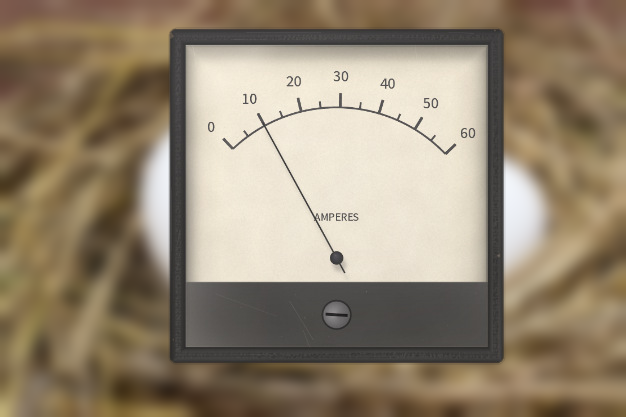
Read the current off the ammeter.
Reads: 10 A
